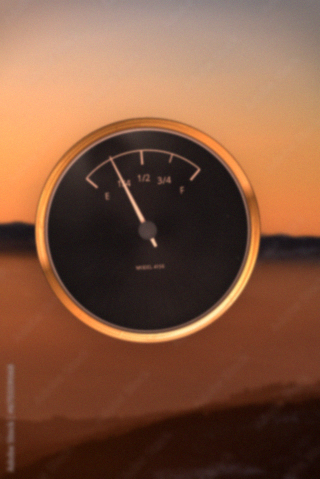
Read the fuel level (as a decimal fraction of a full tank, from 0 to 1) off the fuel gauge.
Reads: 0.25
